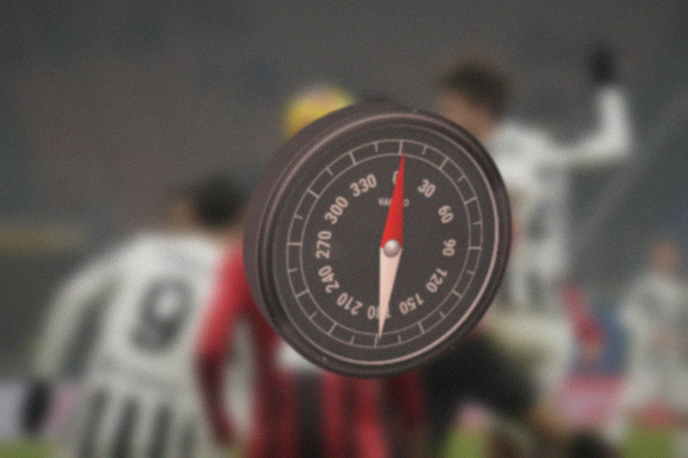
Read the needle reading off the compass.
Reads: 0 °
